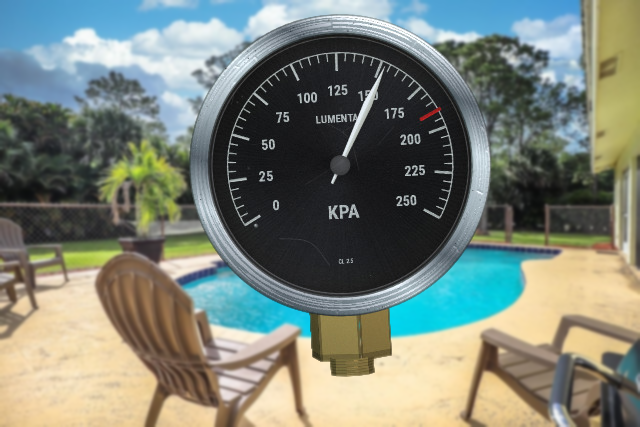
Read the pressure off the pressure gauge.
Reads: 152.5 kPa
